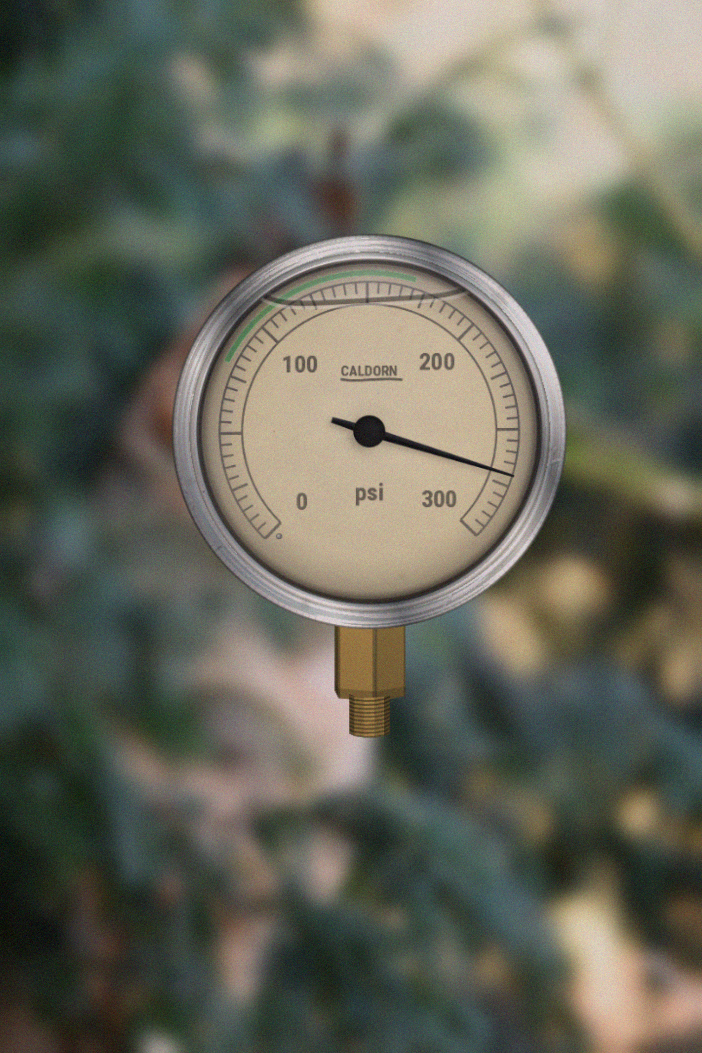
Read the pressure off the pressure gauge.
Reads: 270 psi
